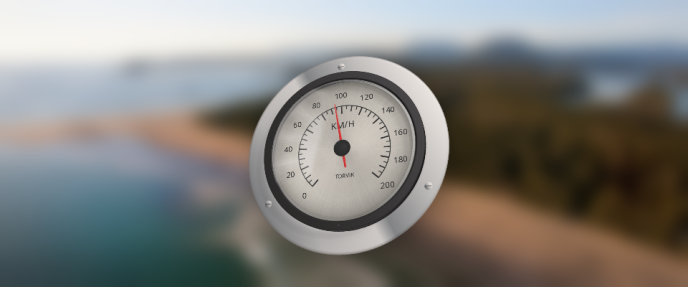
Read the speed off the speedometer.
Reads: 95 km/h
